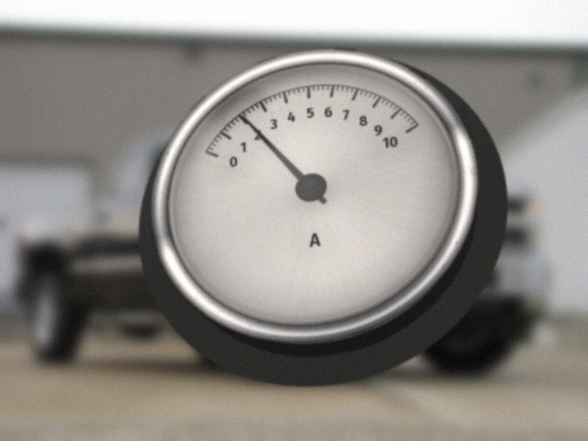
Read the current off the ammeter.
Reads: 2 A
